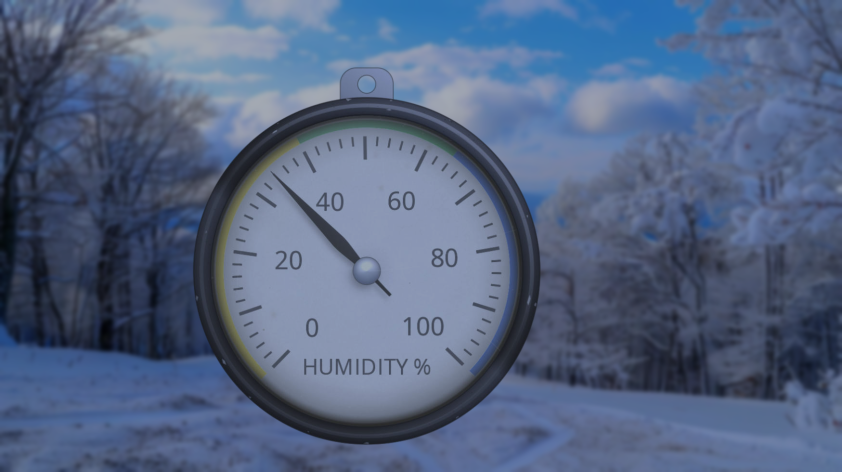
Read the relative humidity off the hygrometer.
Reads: 34 %
